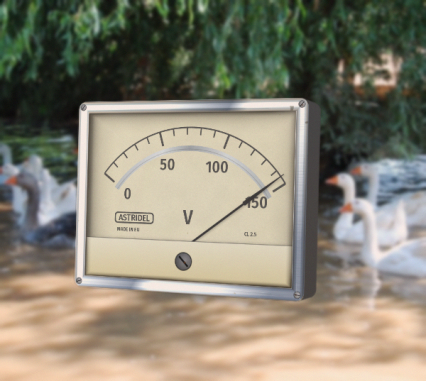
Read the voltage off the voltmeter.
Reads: 145 V
